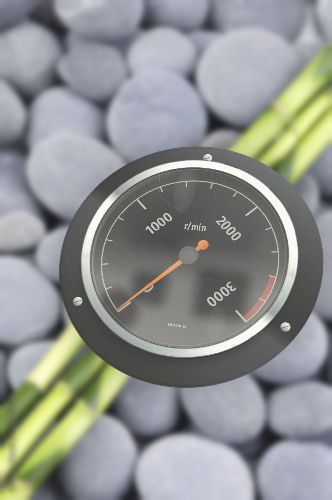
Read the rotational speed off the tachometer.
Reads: 0 rpm
